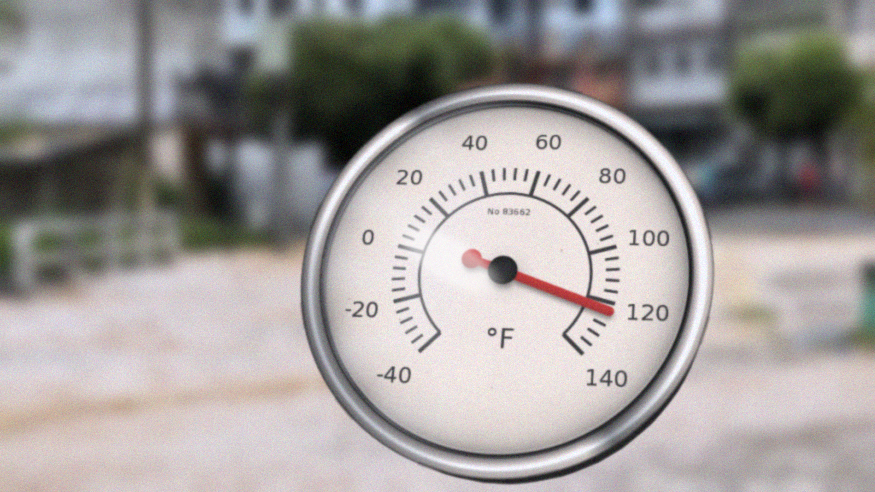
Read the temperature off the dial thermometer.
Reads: 124 °F
